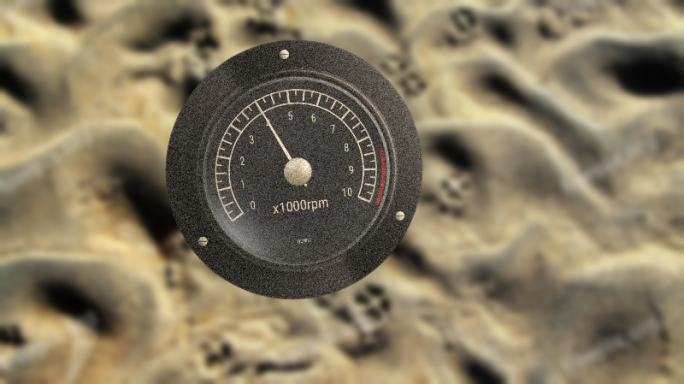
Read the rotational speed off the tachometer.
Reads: 4000 rpm
